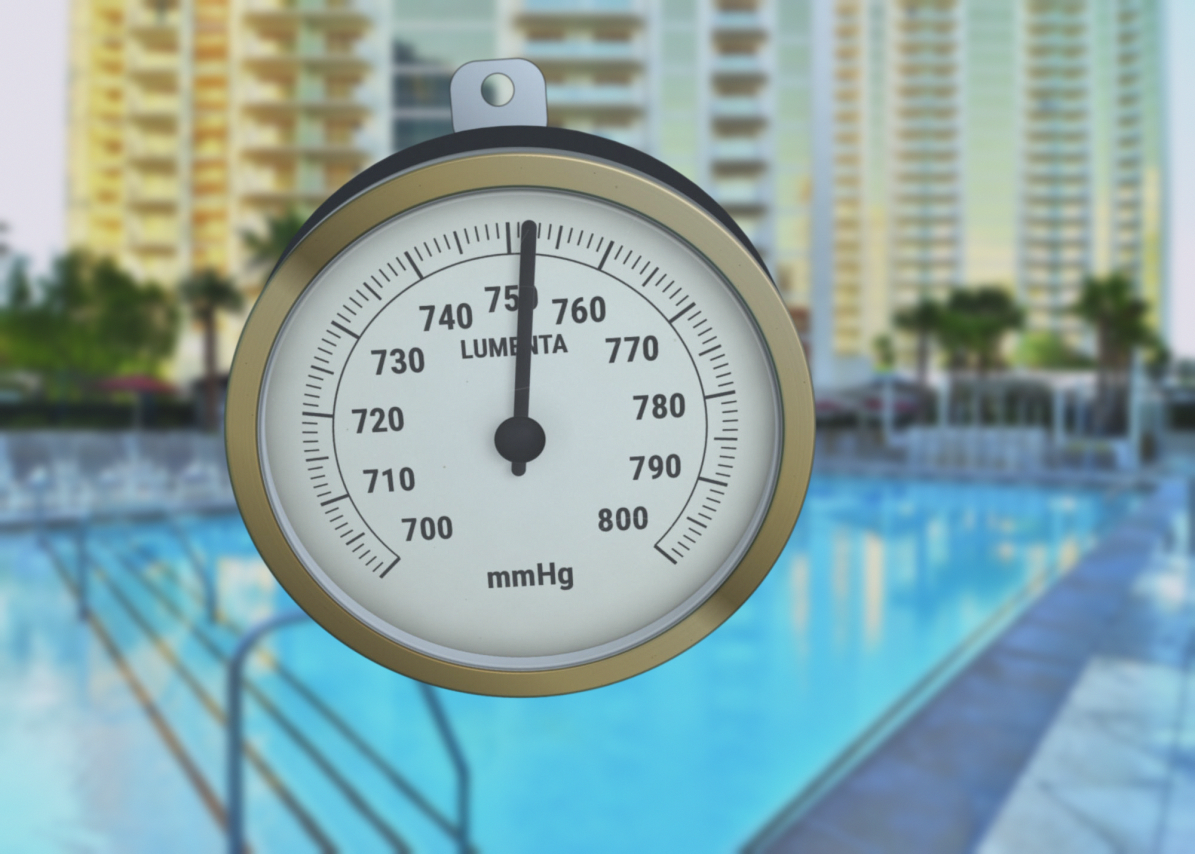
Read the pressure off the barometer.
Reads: 752 mmHg
